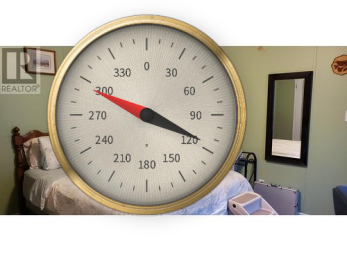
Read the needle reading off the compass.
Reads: 295 °
